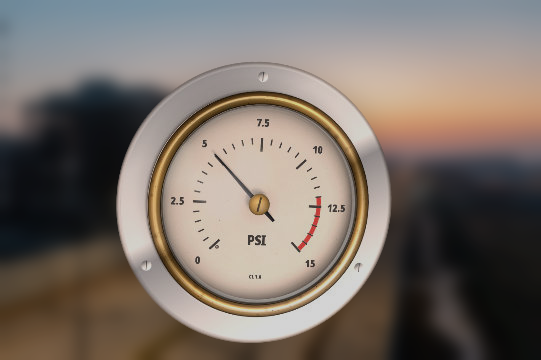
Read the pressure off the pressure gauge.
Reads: 5 psi
